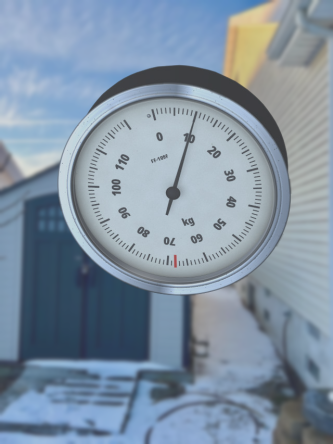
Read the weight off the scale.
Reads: 10 kg
